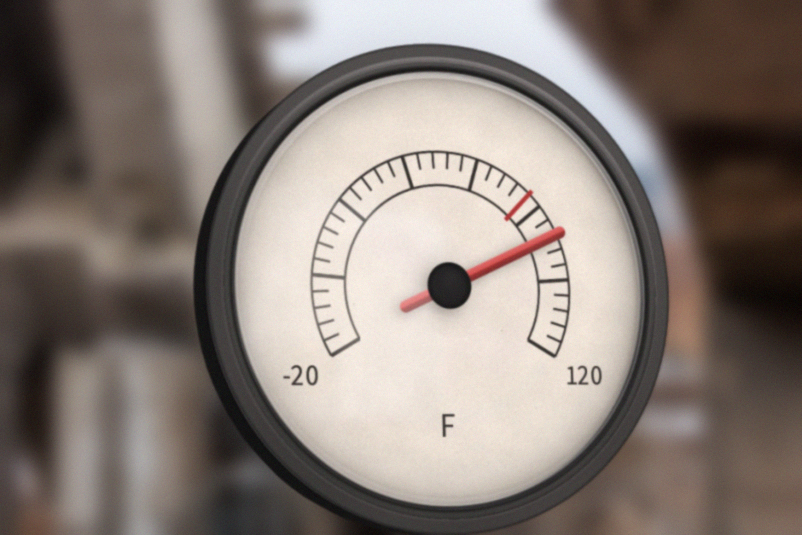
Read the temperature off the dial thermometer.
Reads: 88 °F
